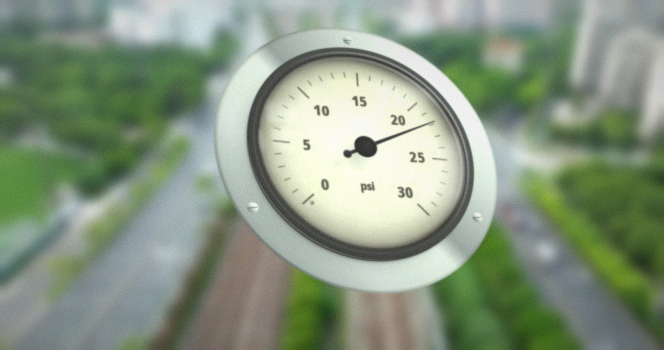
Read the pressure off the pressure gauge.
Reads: 22 psi
